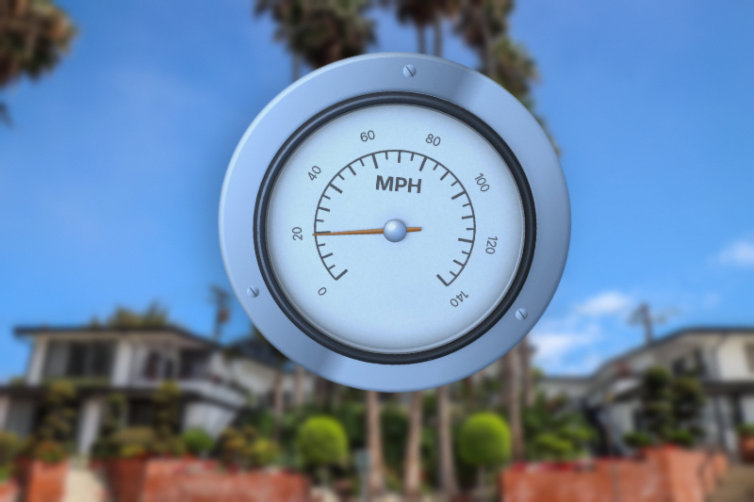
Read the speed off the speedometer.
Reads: 20 mph
